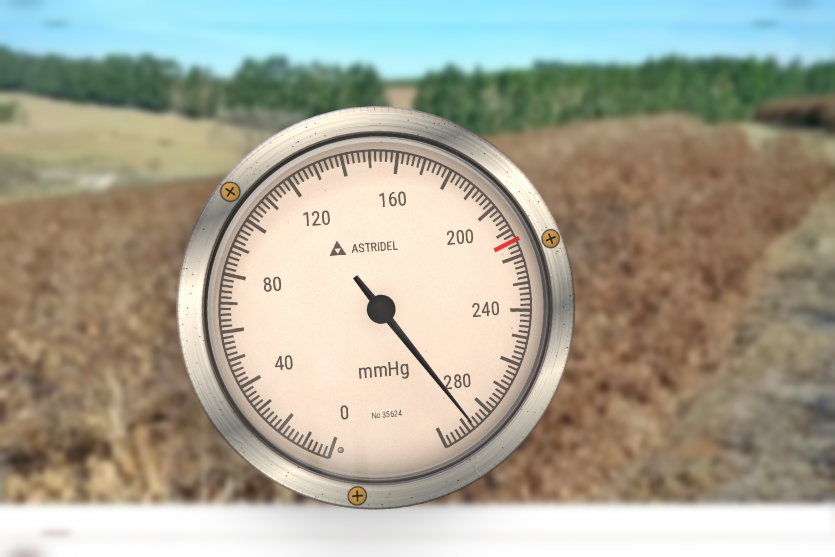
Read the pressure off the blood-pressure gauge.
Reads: 288 mmHg
